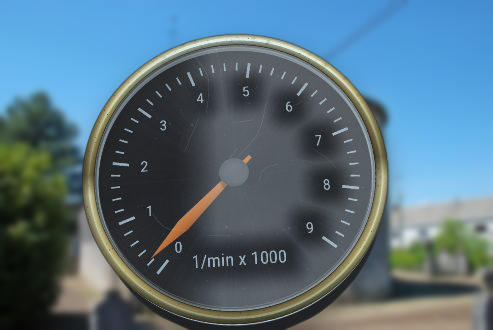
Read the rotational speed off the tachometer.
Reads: 200 rpm
